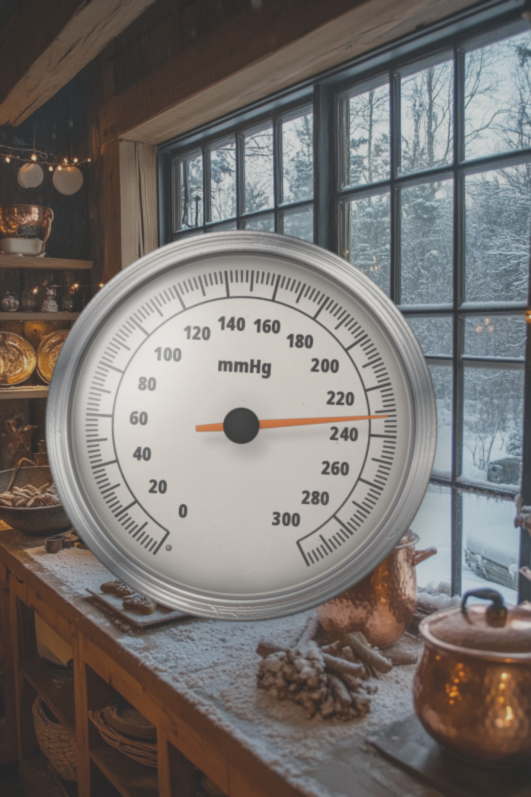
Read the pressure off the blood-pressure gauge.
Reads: 232 mmHg
